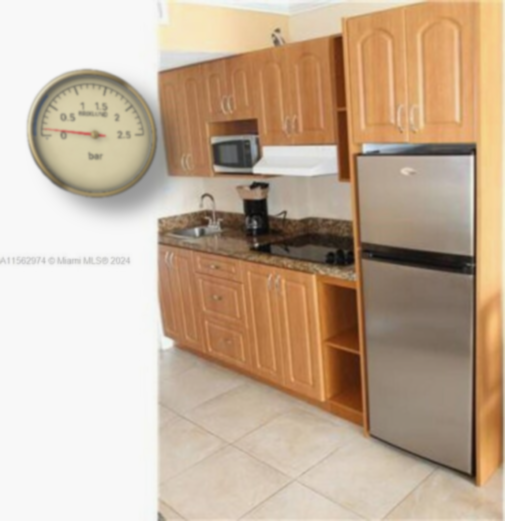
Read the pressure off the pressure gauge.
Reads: 0.1 bar
